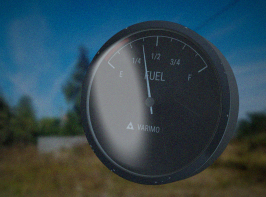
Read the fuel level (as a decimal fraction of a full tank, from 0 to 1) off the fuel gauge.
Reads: 0.375
